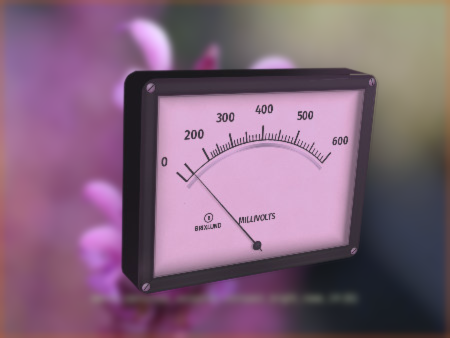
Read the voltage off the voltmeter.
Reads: 100 mV
